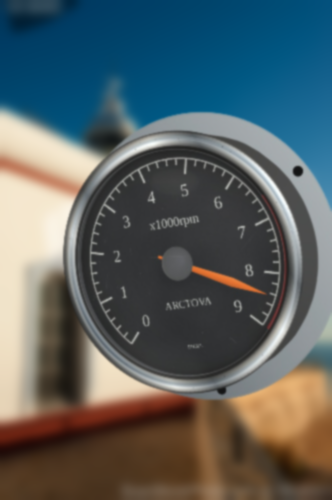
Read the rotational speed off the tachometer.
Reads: 8400 rpm
